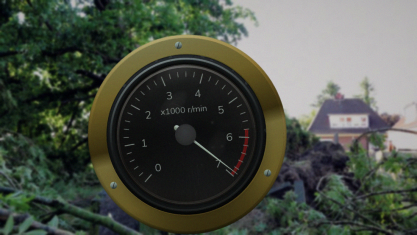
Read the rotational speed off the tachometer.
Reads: 6900 rpm
